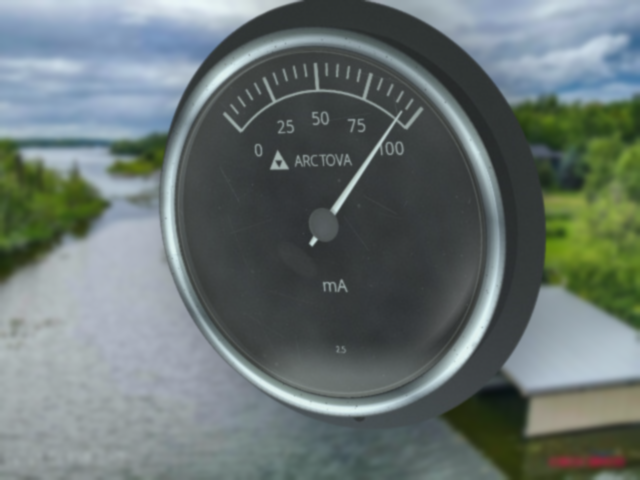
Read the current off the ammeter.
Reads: 95 mA
